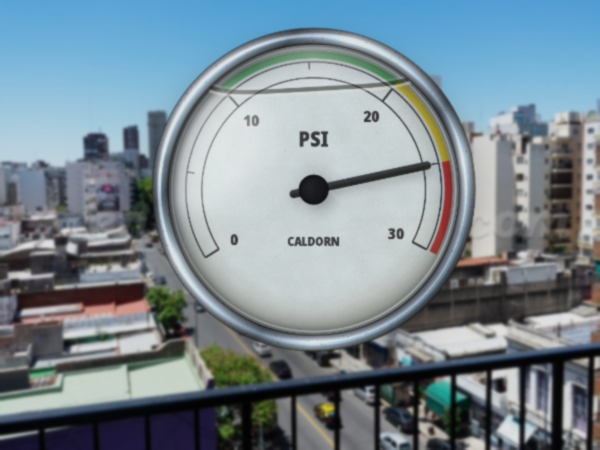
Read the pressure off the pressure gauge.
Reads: 25 psi
